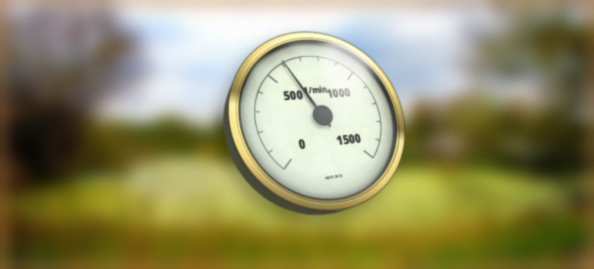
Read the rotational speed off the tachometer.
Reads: 600 rpm
